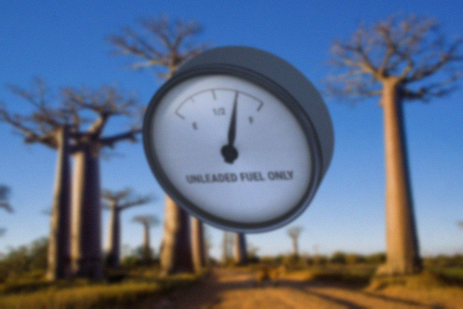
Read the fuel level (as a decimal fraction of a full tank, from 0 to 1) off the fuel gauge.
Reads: 0.75
